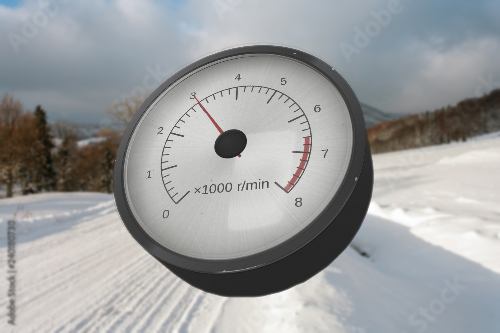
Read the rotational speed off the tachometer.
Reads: 3000 rpm
